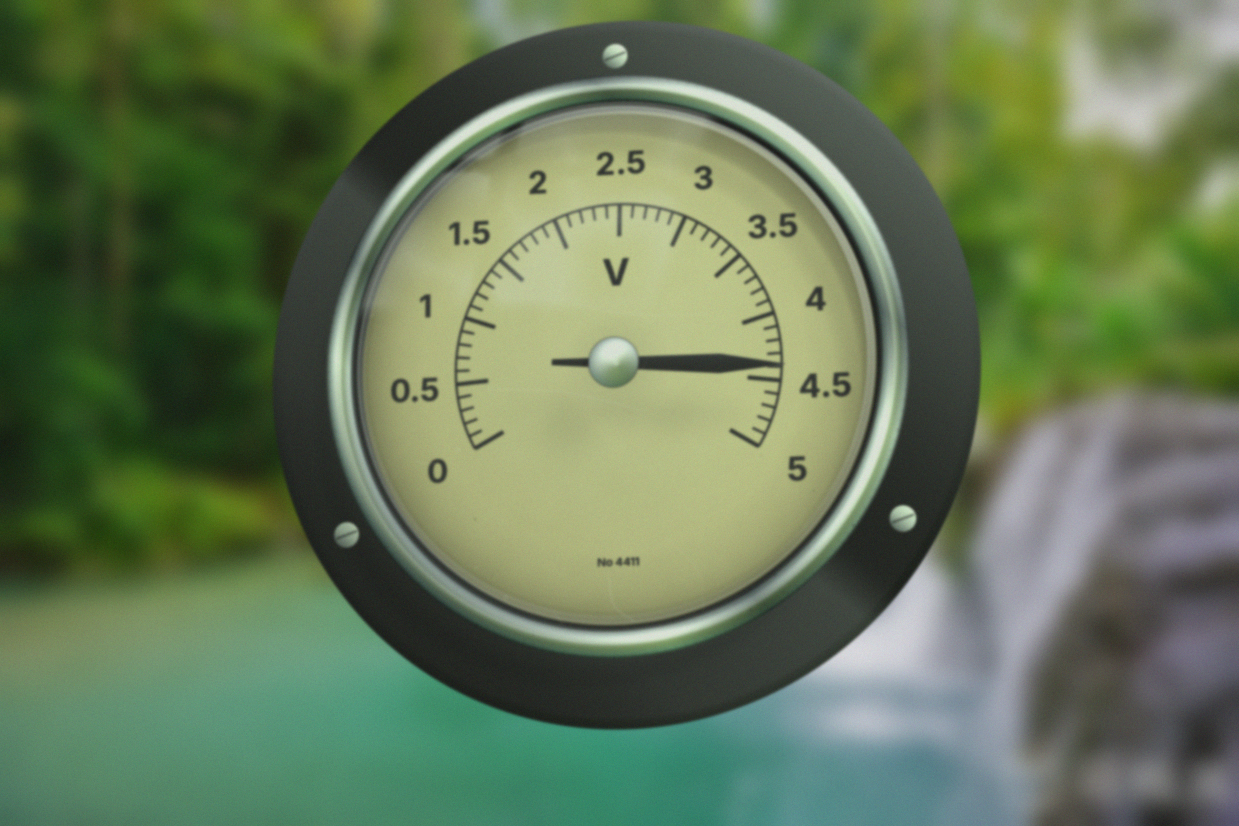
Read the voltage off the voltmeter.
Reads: 4.4 V
